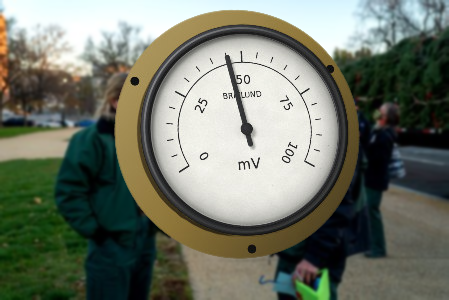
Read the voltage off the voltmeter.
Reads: 45 mV
